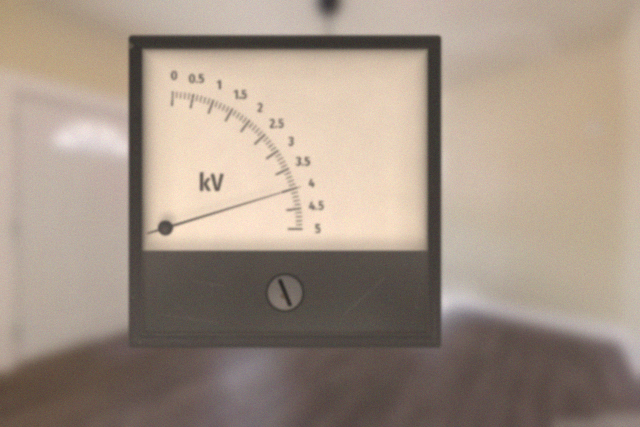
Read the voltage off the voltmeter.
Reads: 4 kV
